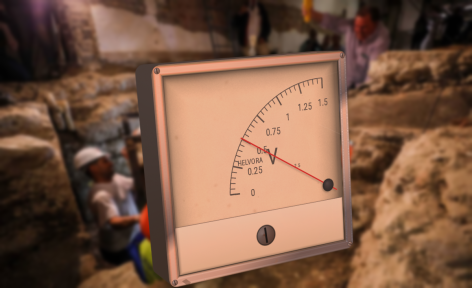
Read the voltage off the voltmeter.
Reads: 0.5 V
